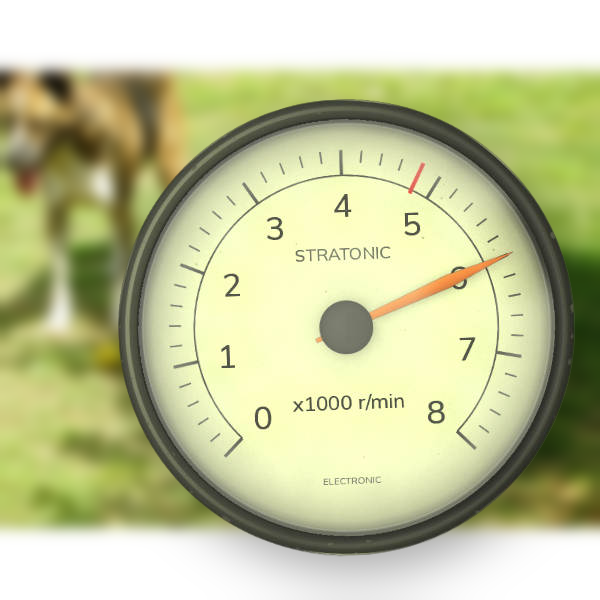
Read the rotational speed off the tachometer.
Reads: 6000 rpm
